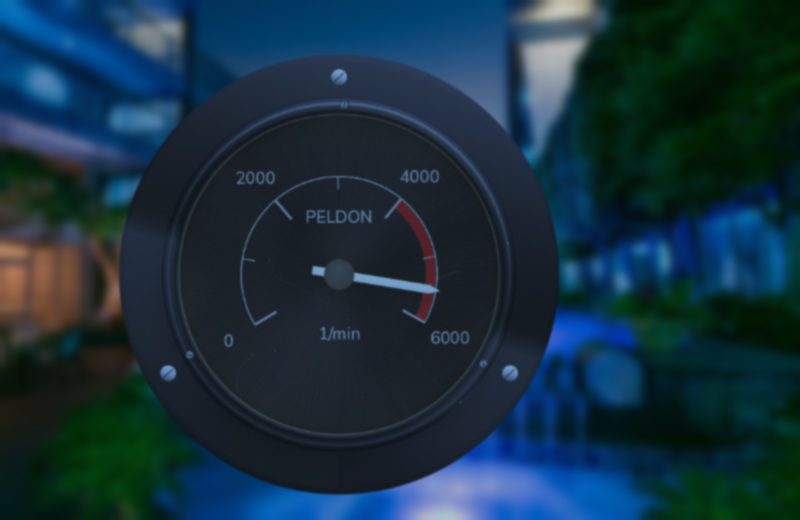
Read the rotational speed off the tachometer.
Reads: 5500 rpm
